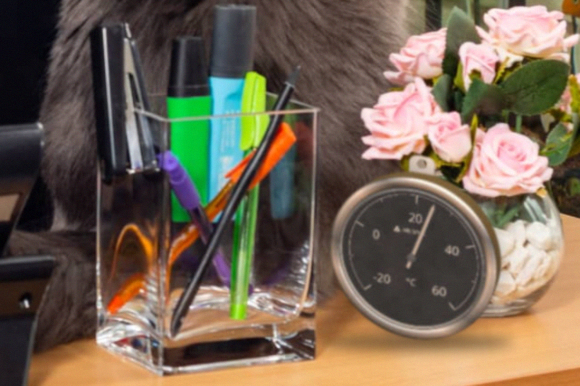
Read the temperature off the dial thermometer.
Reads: 25 °C
